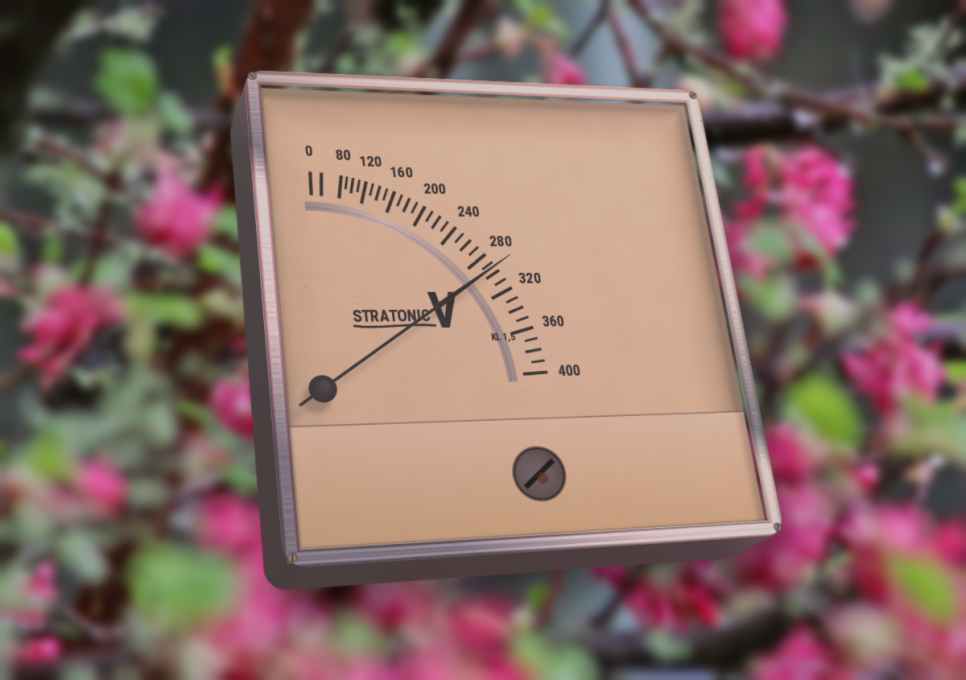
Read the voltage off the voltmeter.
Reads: 295 V
